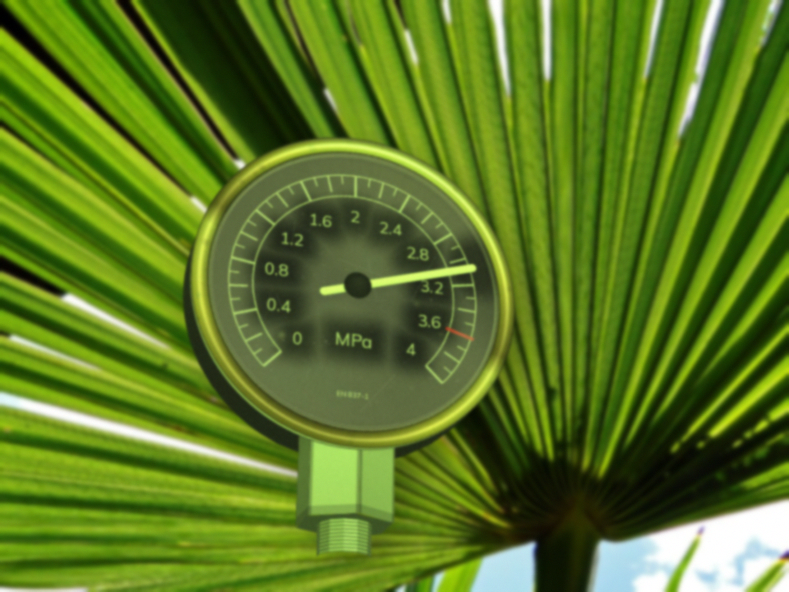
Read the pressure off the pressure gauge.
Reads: 3.1 MPa
